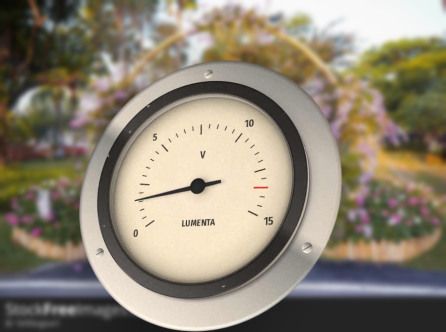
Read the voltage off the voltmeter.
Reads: 1.5 V
